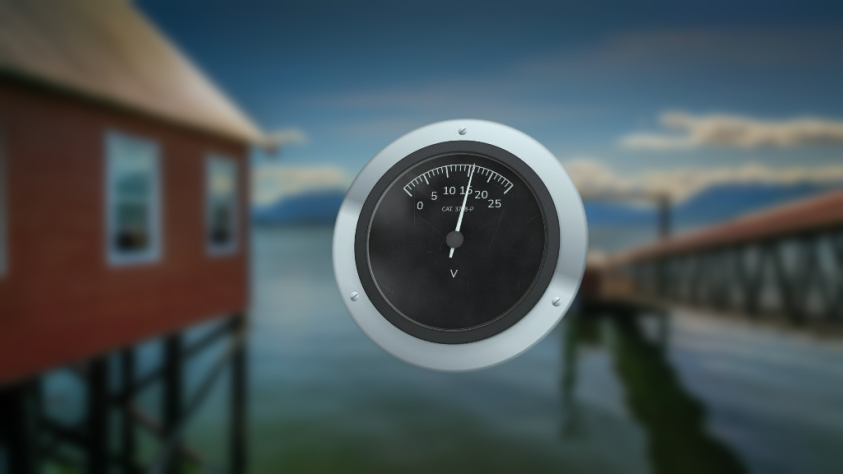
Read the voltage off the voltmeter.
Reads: 16 V
